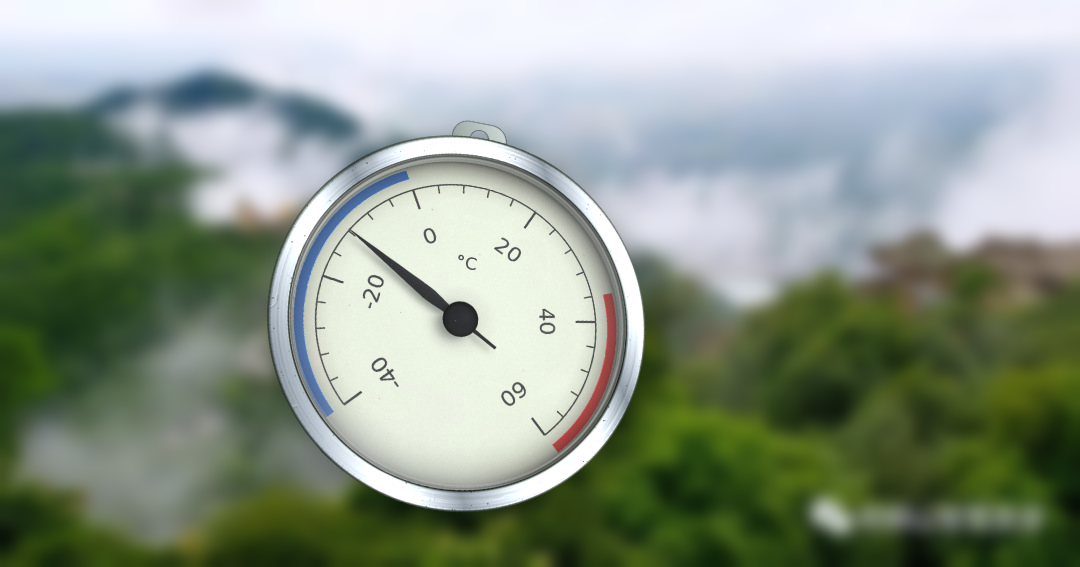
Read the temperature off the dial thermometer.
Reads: -12 °C
